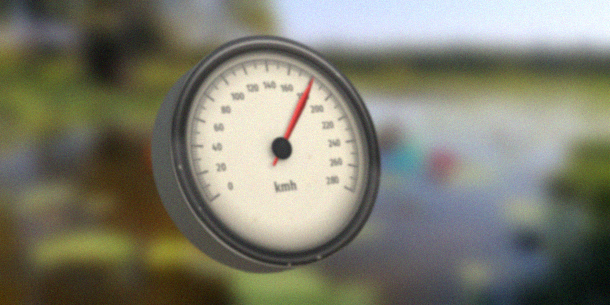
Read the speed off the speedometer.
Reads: 180 km/h
